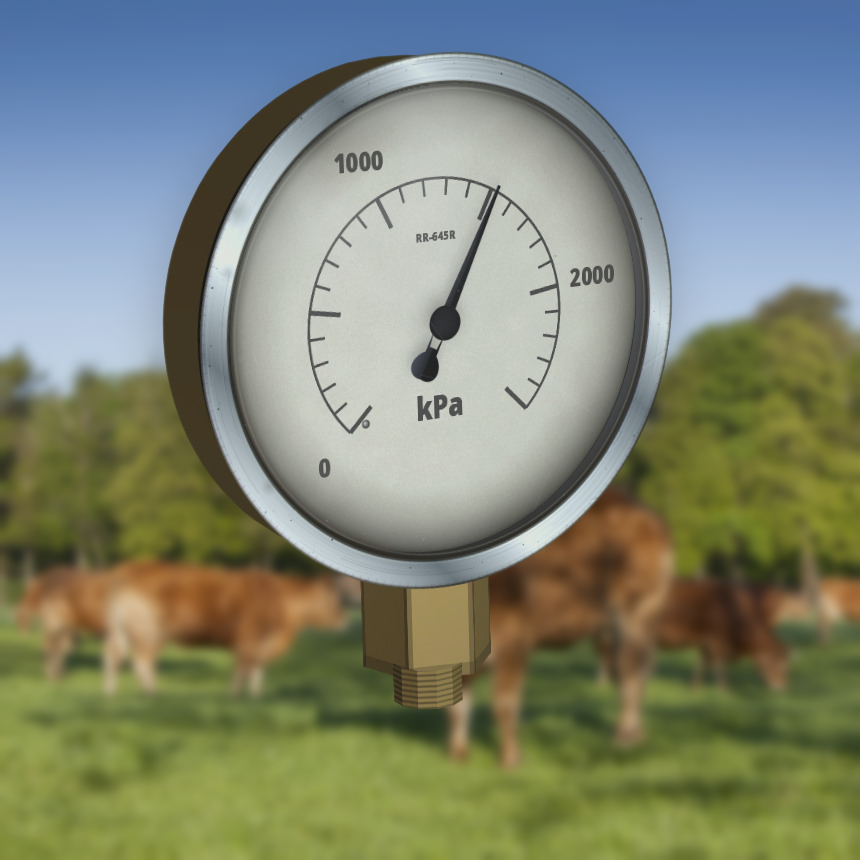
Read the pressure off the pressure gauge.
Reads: 1500 kPa
